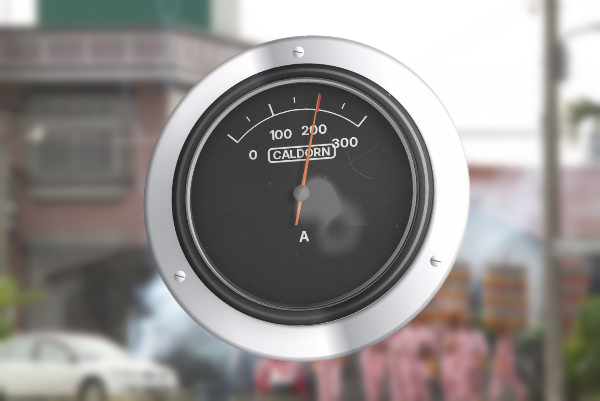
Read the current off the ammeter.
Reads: 200 A
